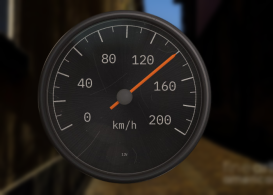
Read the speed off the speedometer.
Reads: 140 km/h
